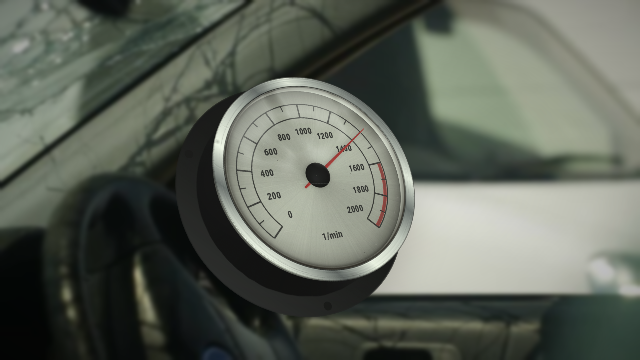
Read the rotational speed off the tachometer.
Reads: 1400 rpm
